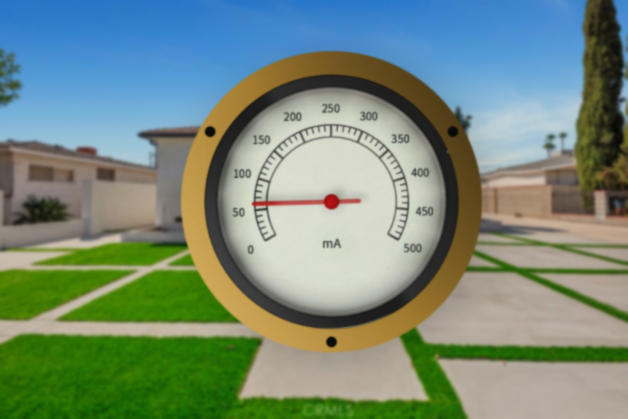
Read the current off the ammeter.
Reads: 60 mA
